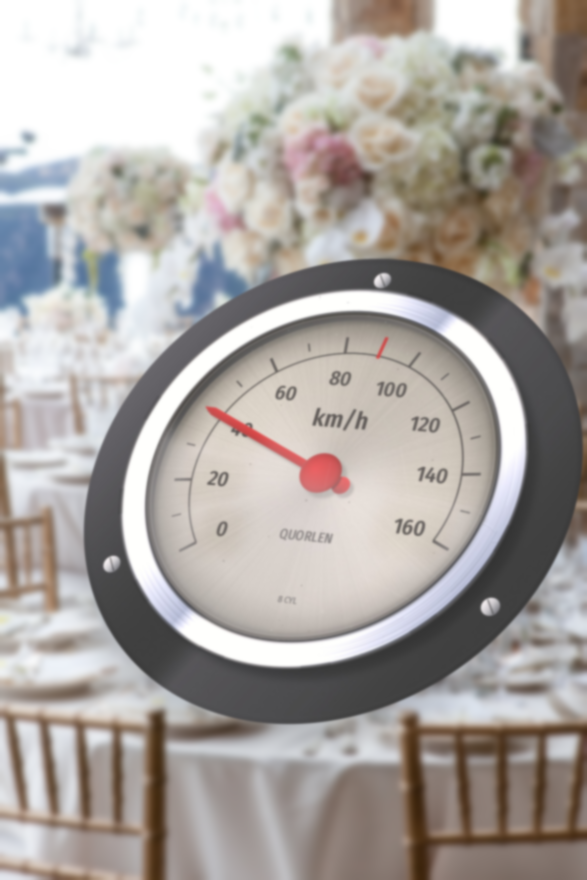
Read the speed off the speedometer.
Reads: 40 km/h
